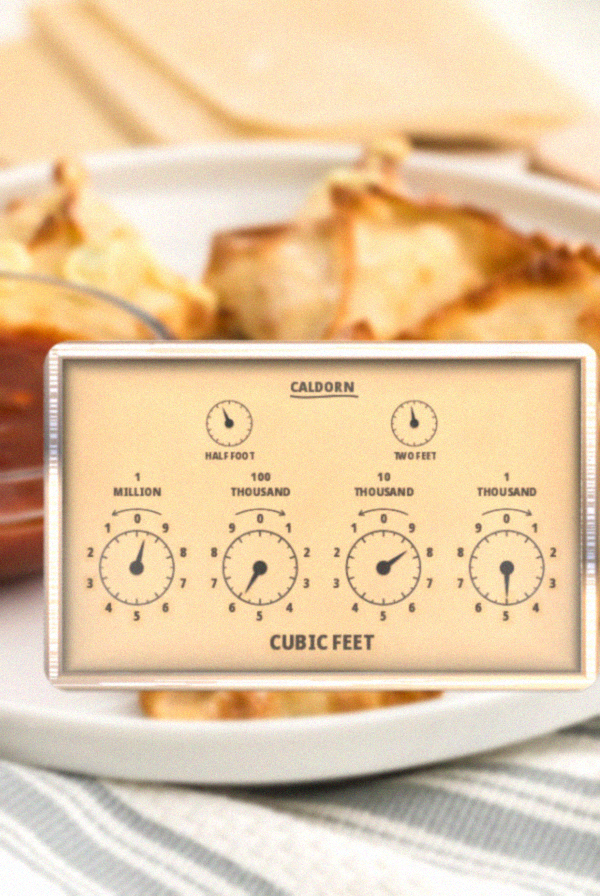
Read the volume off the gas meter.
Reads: 958500 ft³
